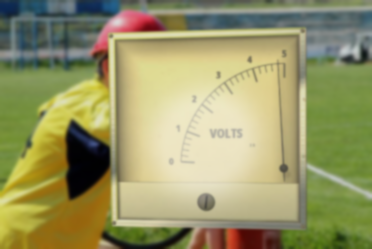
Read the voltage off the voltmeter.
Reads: 4.8 V
